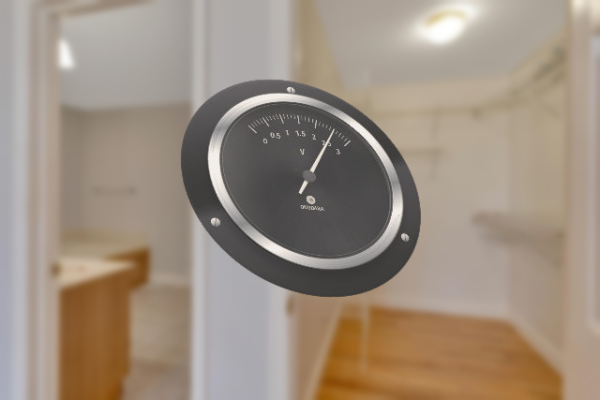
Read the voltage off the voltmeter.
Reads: 2.5 V
